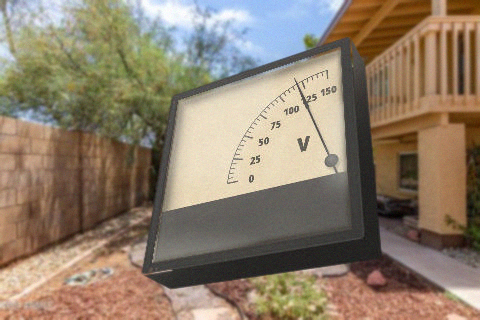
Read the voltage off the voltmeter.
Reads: 120 V
